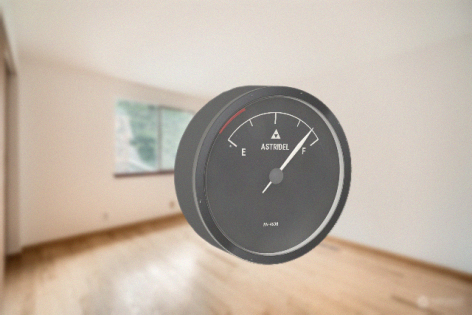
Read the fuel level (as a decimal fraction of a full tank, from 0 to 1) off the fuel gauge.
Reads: 0.875
